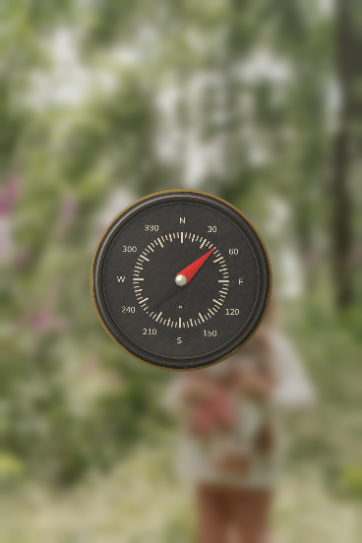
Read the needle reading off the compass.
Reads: 45 °
